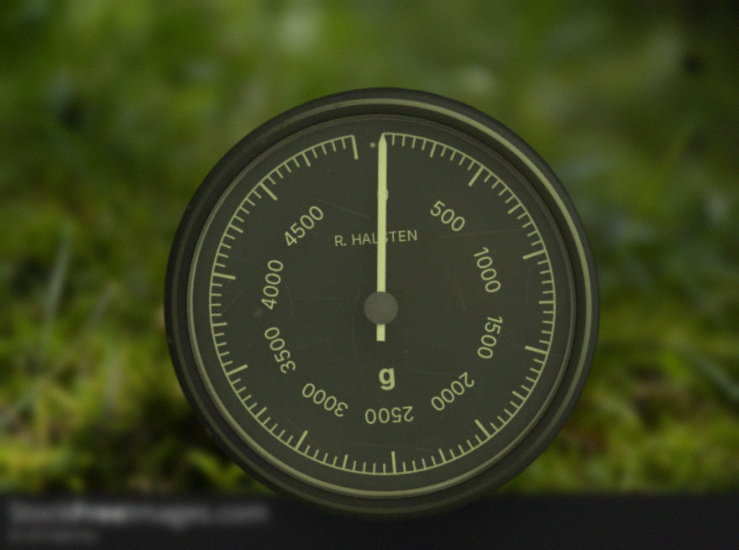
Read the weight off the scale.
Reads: 0 g
